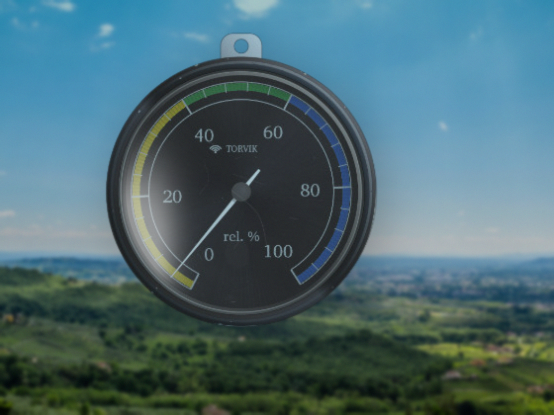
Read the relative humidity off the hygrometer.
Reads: 4 %
